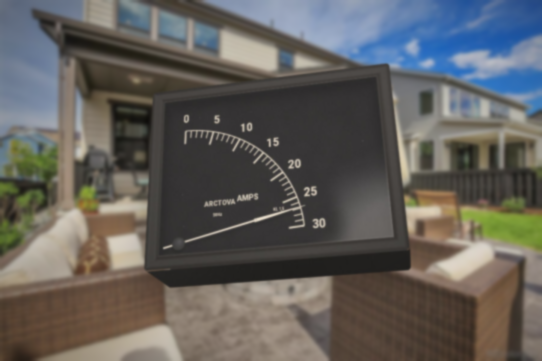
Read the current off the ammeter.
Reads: 27 A
